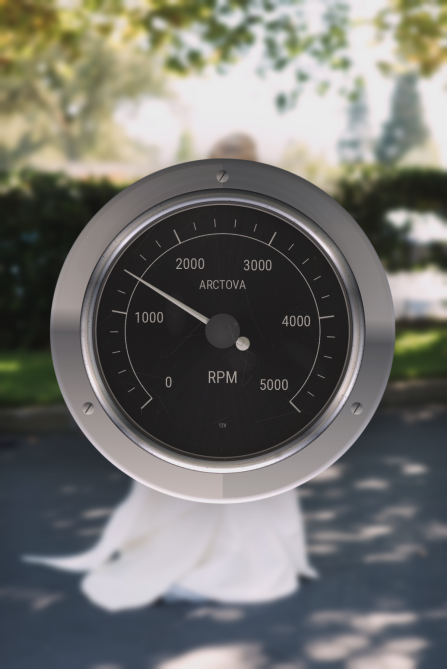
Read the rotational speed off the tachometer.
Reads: 1400 rpm
